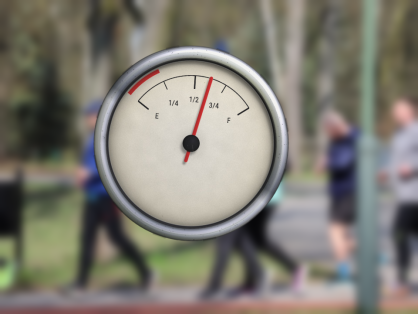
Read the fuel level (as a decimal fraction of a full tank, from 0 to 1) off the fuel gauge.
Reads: 0.625
